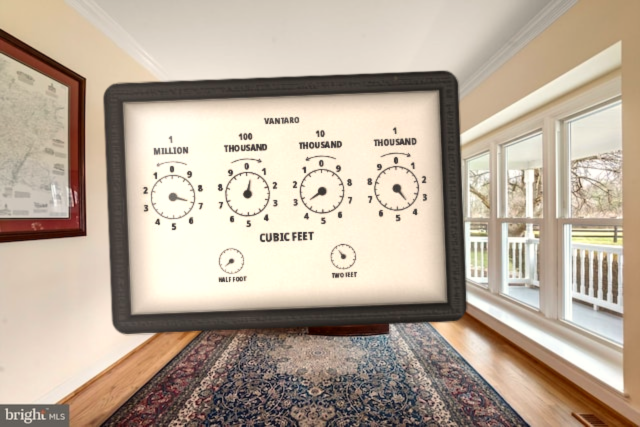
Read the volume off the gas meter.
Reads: 703400 ft³
